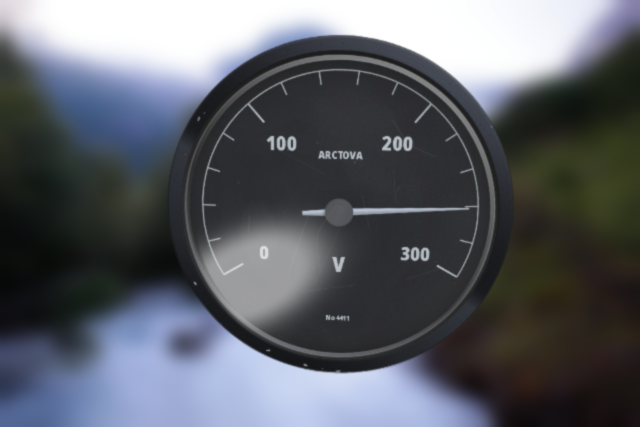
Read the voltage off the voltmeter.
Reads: 260 V
